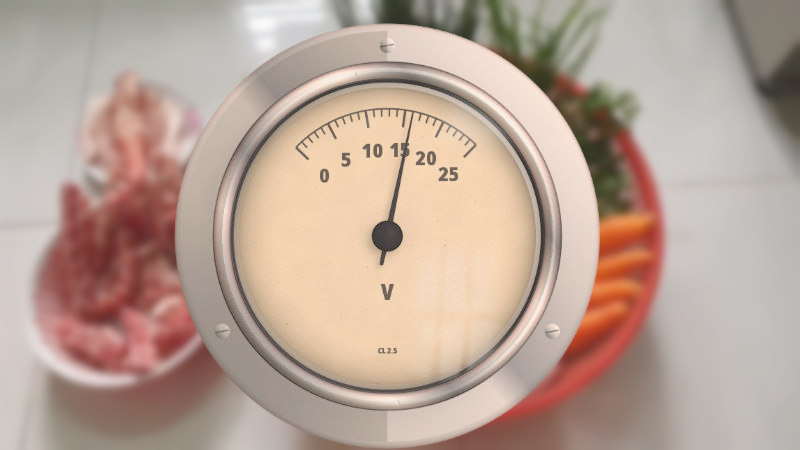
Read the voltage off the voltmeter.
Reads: 16 V
